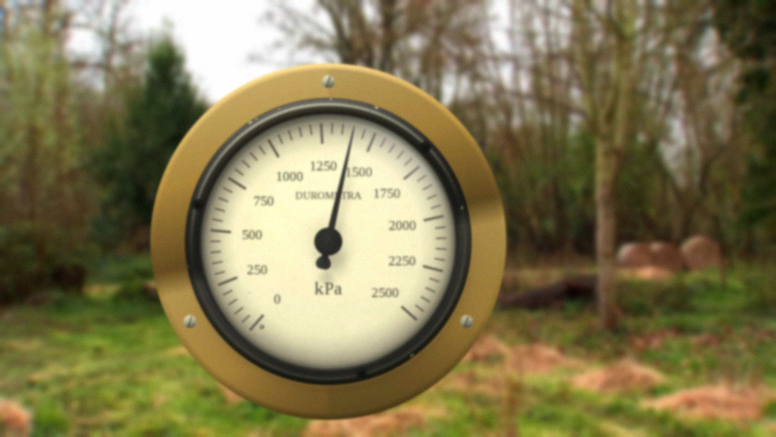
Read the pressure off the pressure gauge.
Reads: 1400 kPa
